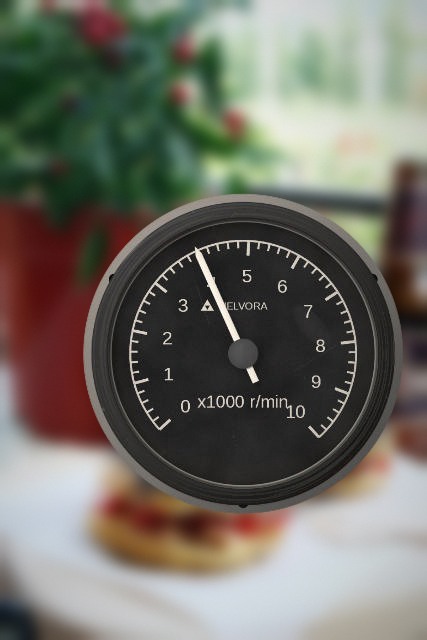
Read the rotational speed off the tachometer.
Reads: 4000 rpm
